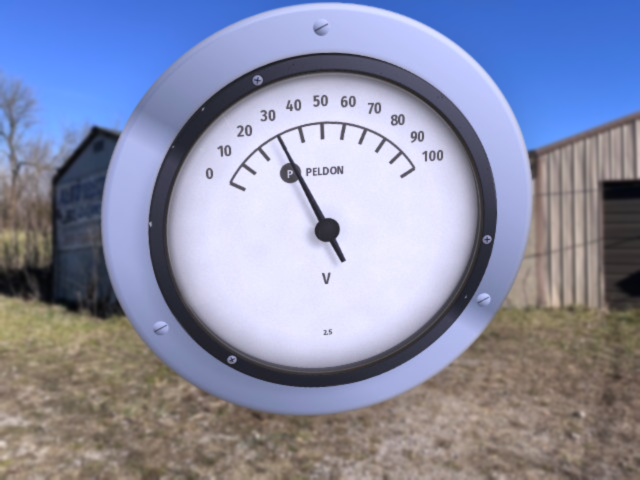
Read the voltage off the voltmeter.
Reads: 30 V
